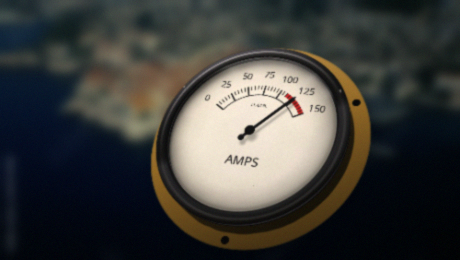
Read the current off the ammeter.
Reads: 125 A
